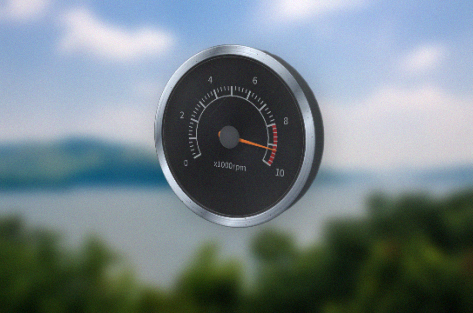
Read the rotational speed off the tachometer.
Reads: 9200 rpm
